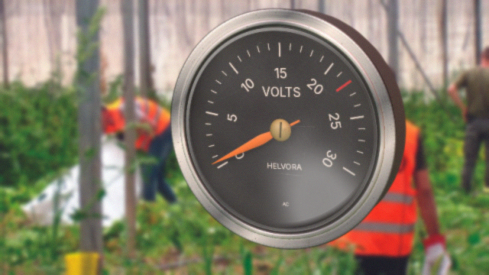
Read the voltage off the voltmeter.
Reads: 0.5 V
